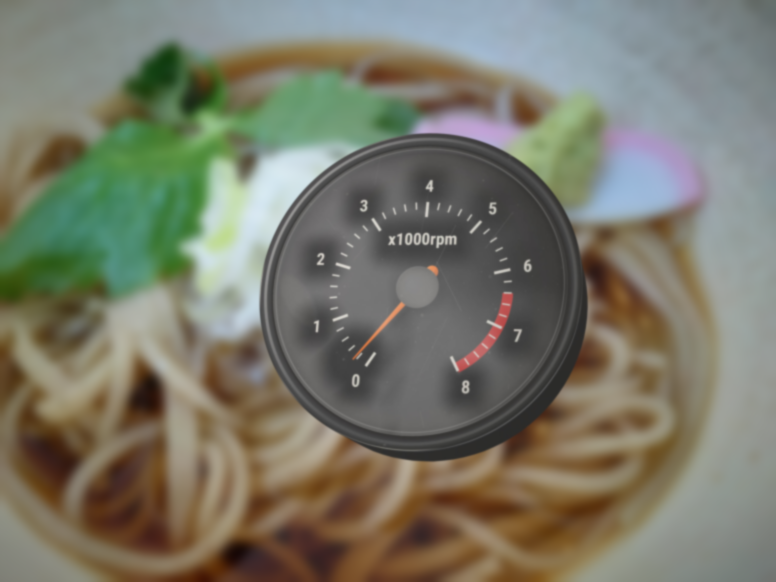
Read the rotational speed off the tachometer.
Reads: 200 rpm
